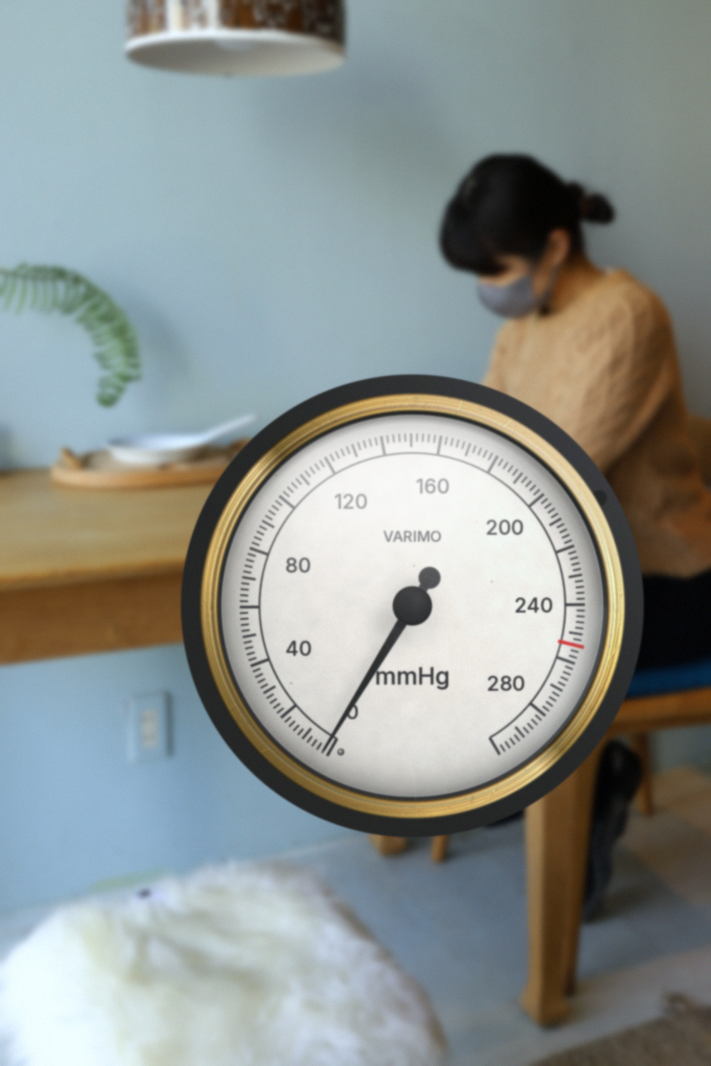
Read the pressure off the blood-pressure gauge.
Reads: 2 mmHg
